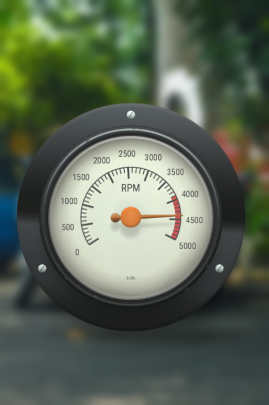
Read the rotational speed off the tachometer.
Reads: 4400 rpm
